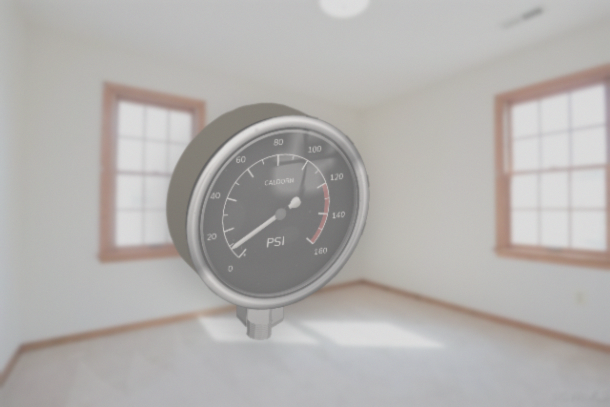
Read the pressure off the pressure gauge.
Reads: 10 psi
